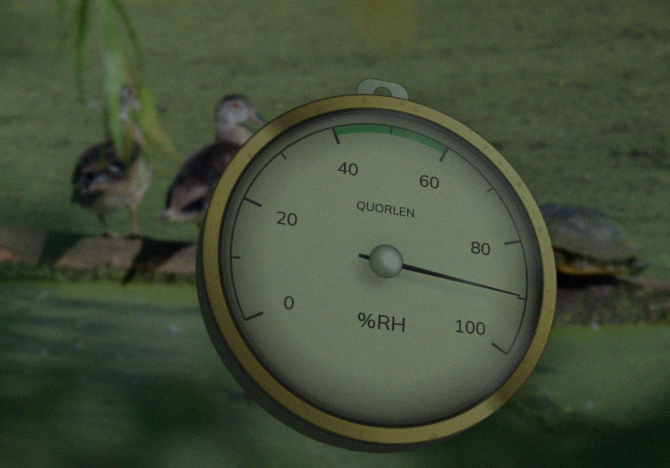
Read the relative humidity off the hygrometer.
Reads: 90 %
